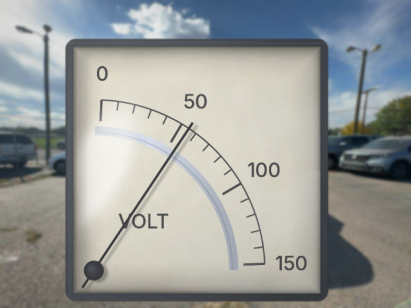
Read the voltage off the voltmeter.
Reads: 55 V
